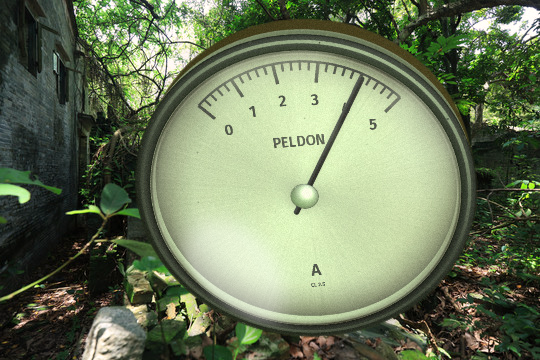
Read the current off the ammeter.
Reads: 4 A
